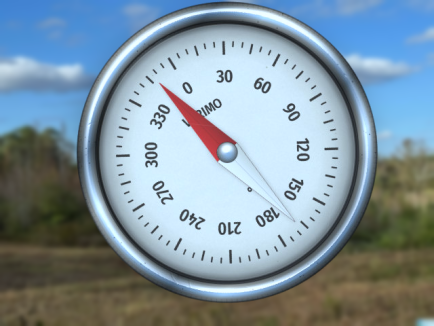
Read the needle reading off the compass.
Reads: 347.5 °
